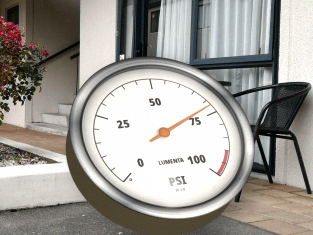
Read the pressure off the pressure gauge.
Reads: 72.5 psi
